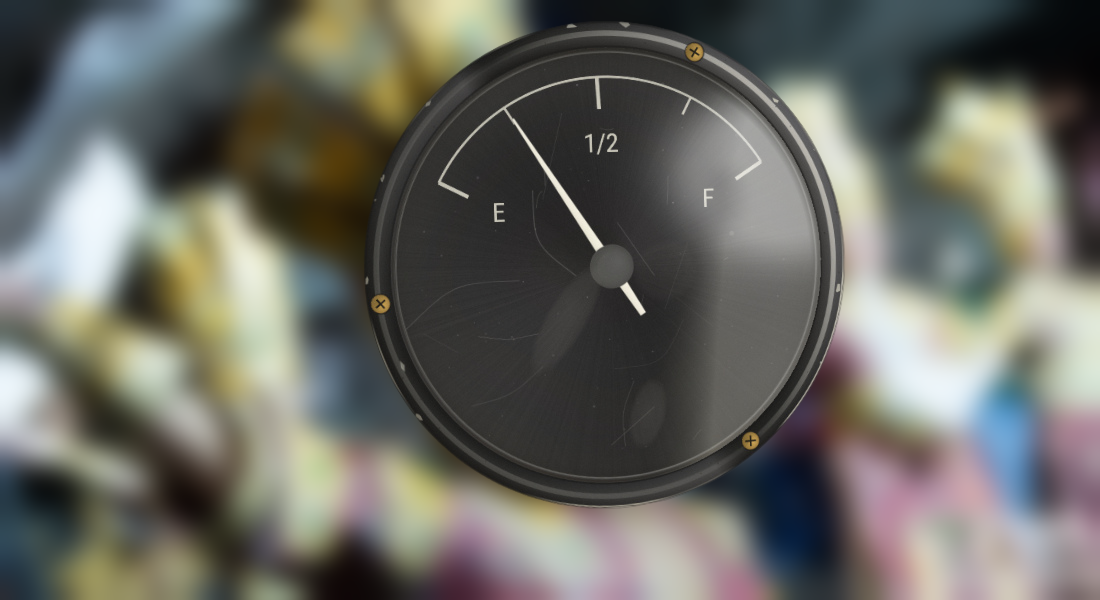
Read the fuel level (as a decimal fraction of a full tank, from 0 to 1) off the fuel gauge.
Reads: 0.25
